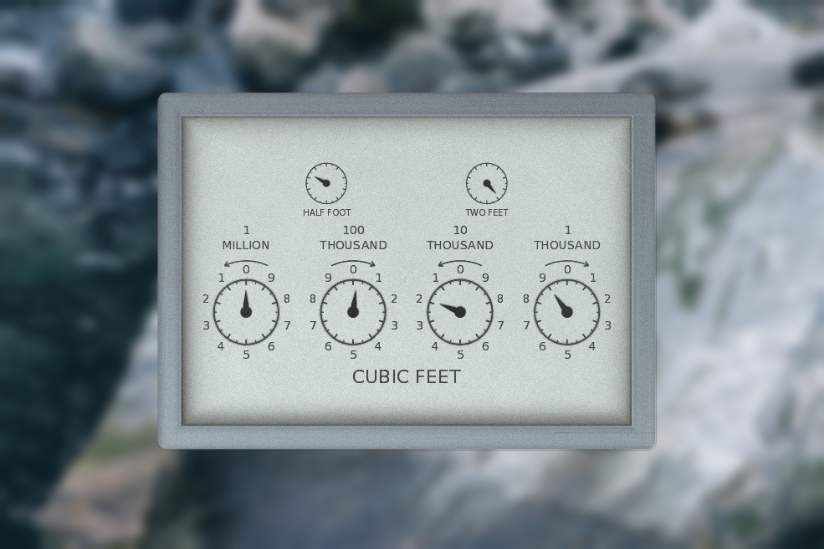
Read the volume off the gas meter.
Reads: 1900 ft³
